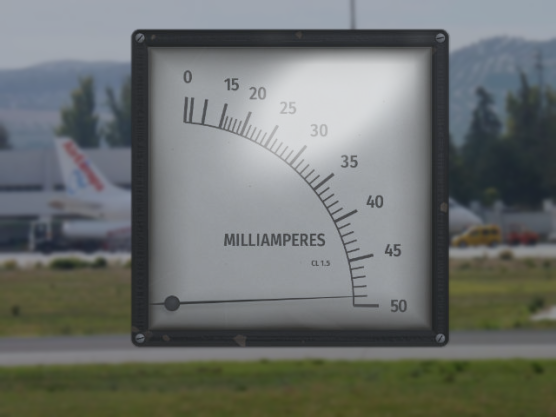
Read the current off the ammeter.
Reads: 49 mA
